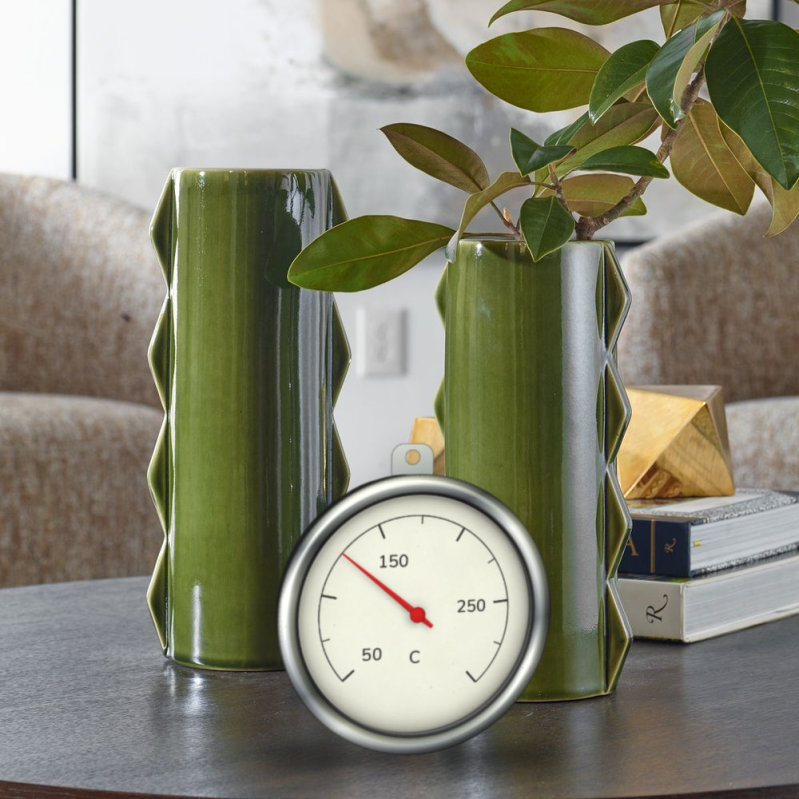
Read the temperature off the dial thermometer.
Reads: 125 °C
